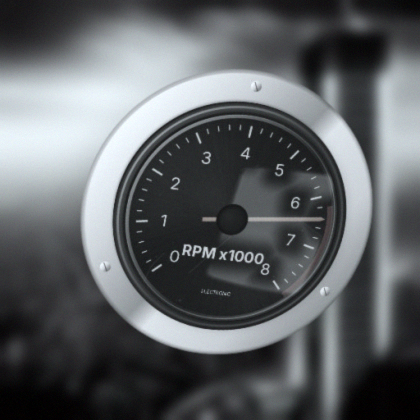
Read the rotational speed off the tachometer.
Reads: 6400 rpm
